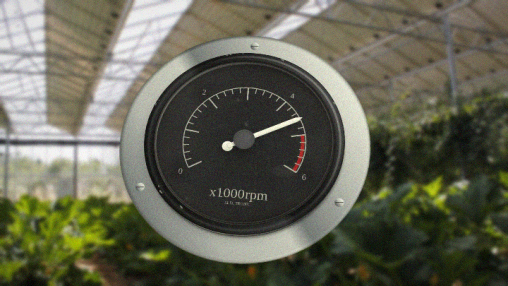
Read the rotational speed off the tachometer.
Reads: 4600 rpm
